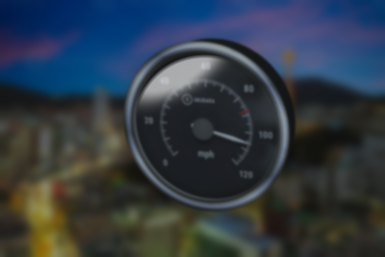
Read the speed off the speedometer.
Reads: 105 mph
